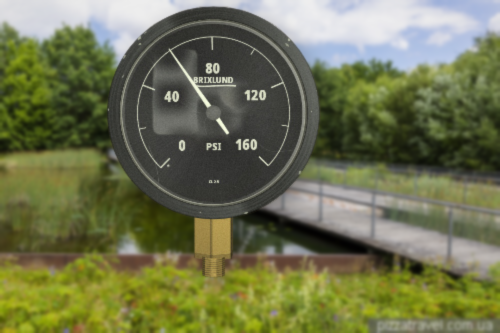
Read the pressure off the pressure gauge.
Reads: 60 psi
